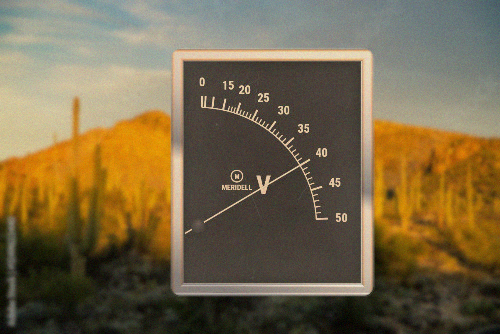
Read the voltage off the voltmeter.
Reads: 40 V
